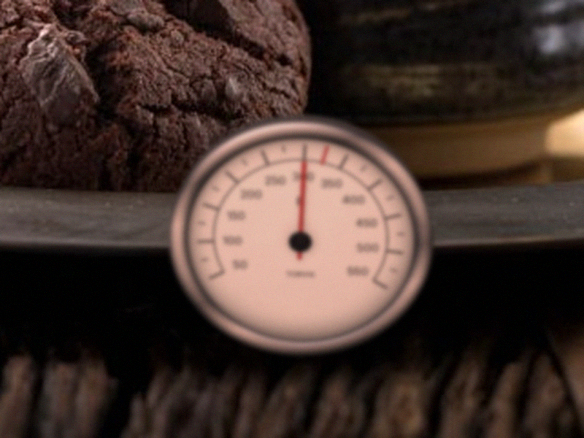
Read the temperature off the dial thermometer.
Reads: 300 °F
